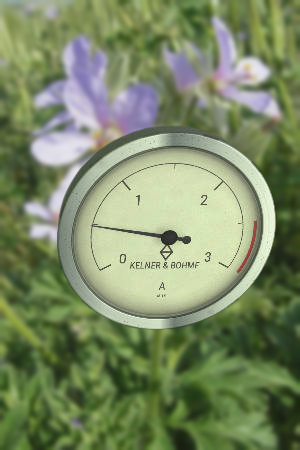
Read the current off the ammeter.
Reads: 0.5 A
